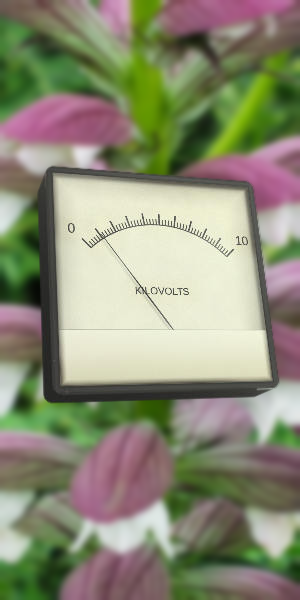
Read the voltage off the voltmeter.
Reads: 1 kV
